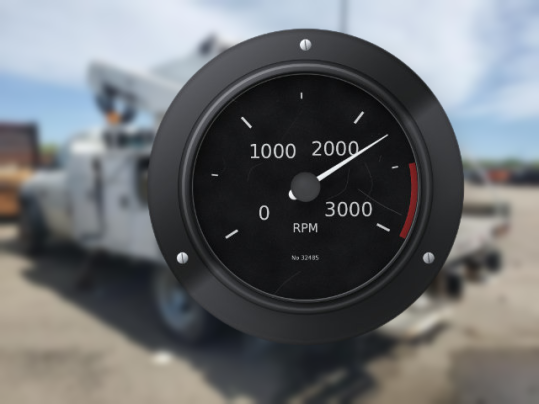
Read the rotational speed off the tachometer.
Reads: 2250 rpm
